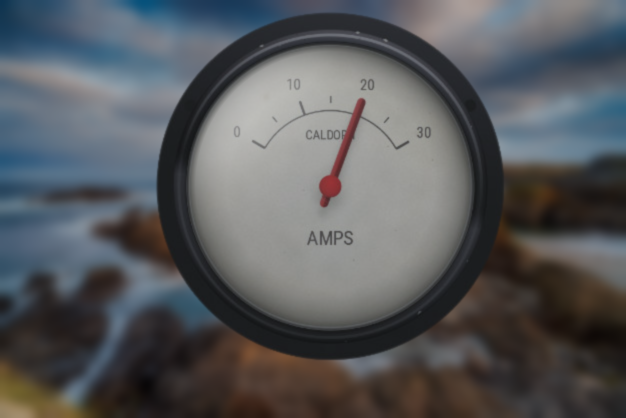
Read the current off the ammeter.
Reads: 20 A
